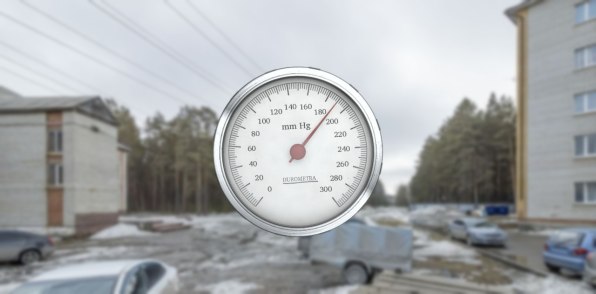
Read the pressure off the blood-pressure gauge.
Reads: 190 mmHg
